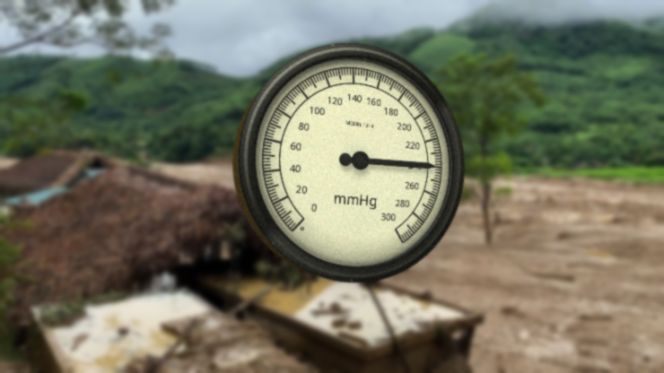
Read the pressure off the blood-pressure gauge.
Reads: 240 mmHg
